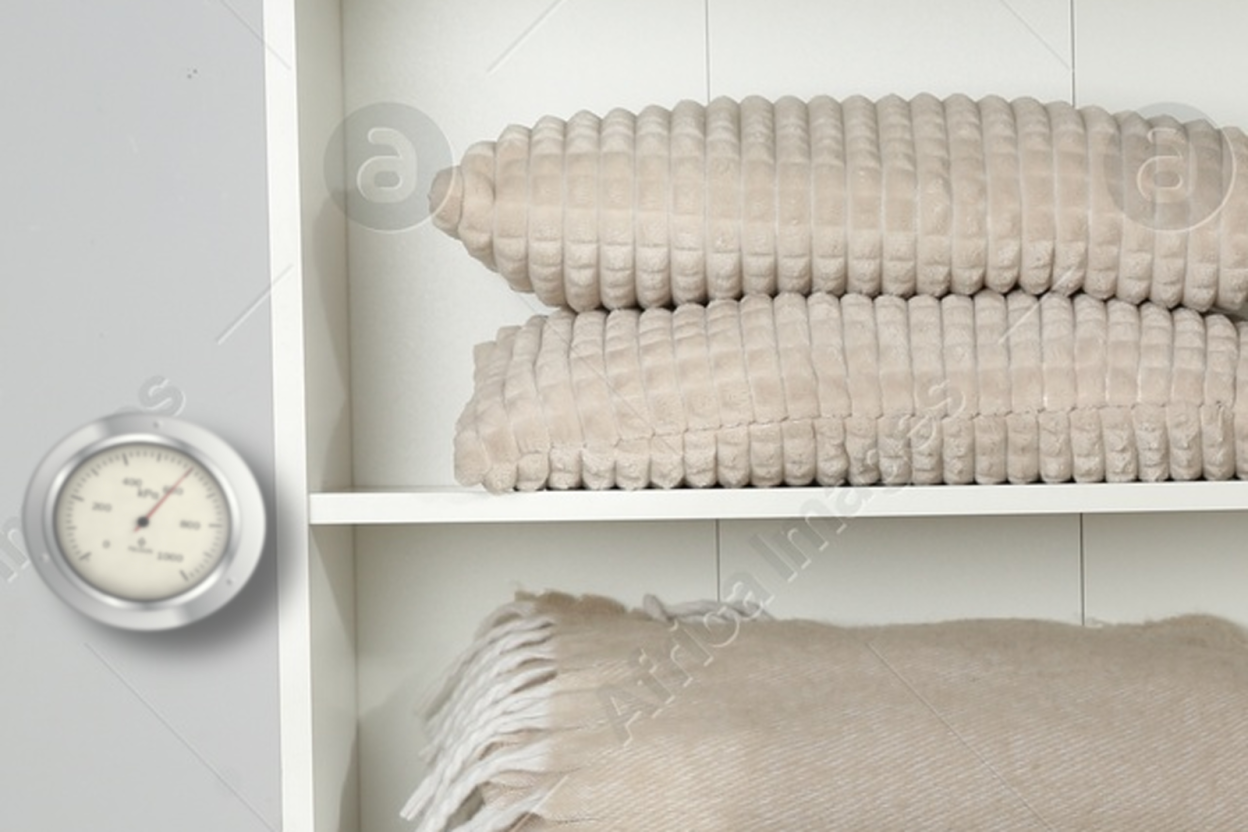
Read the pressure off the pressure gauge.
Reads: 600 kPa
